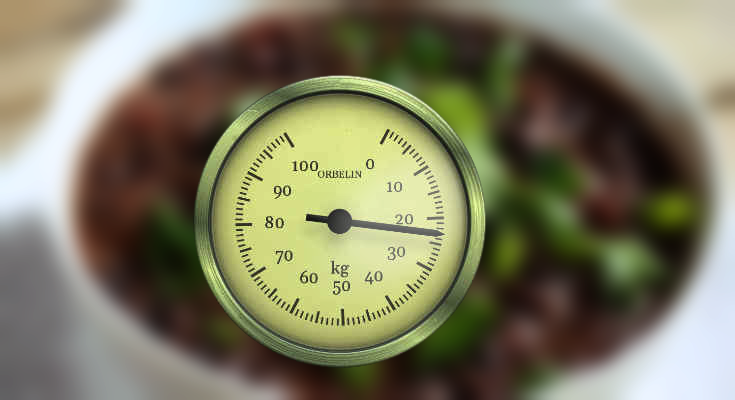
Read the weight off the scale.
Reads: 23 kg
